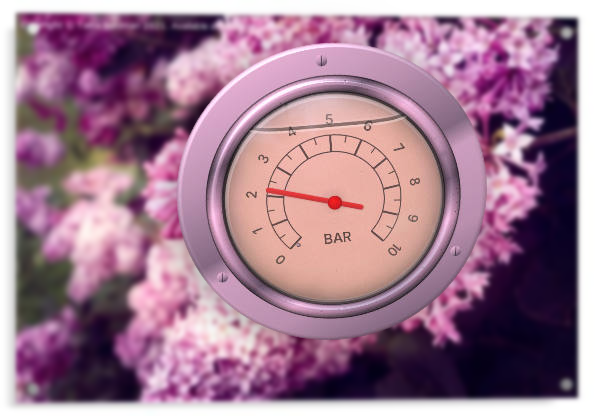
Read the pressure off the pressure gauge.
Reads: 2.25 bar
